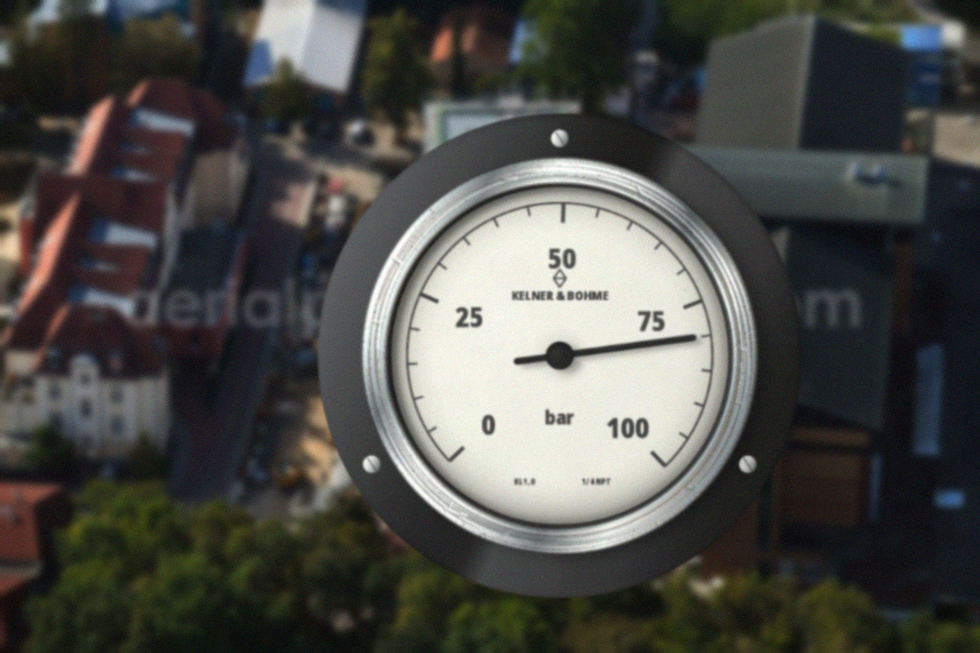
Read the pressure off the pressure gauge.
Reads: 80 bar
